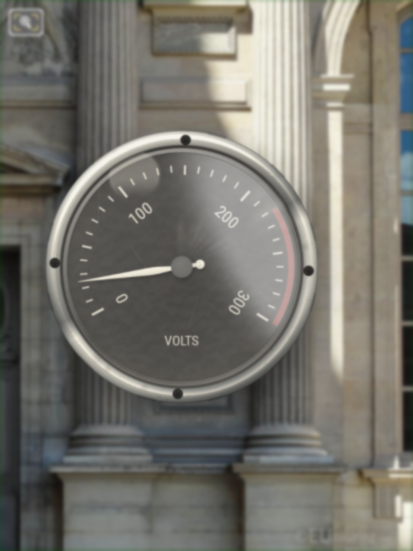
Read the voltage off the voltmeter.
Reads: 25 V
